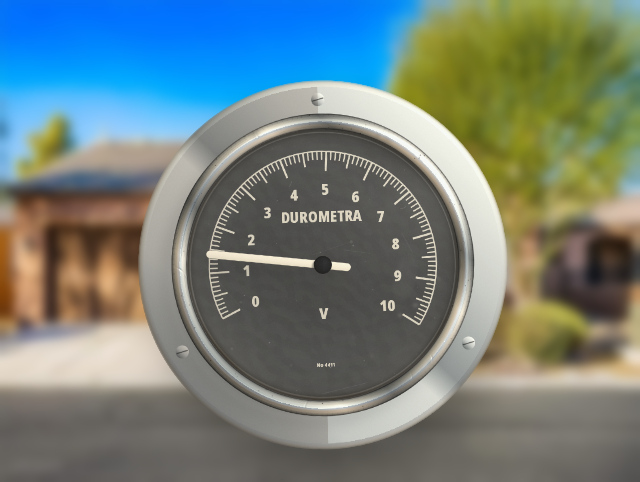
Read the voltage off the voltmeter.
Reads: 1.4 V
